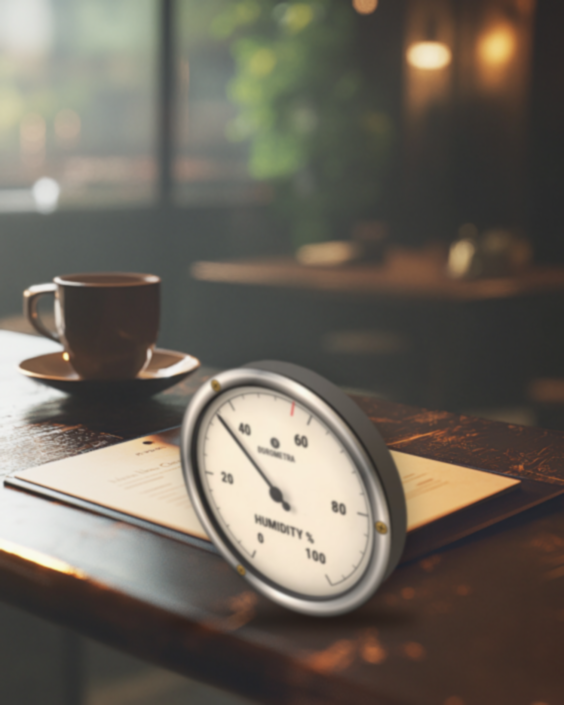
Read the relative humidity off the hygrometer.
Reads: 36 %
